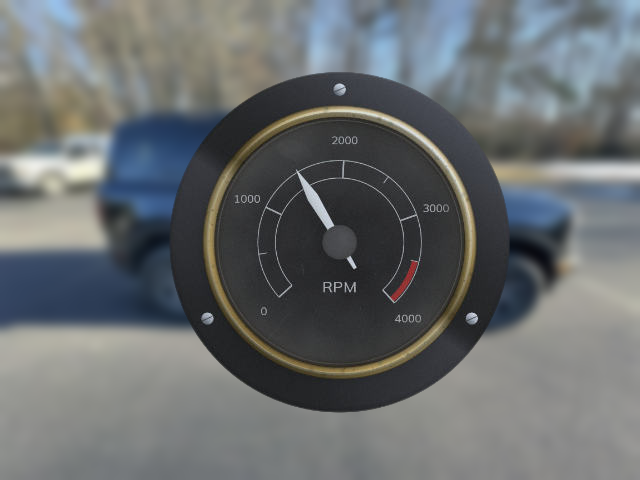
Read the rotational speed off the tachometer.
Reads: 1500 rpm
